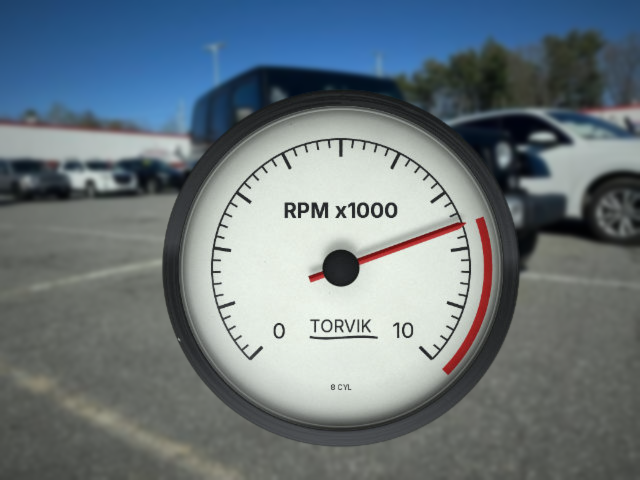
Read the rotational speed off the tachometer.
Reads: 7600 rpm
